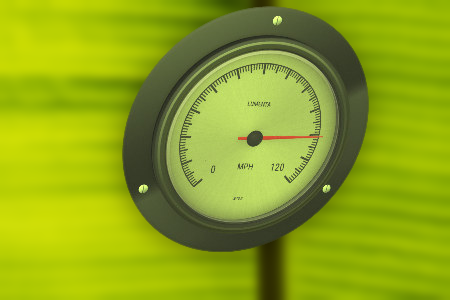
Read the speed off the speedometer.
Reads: 100 mph
